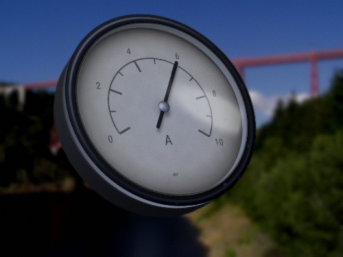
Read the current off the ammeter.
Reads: 6 A
